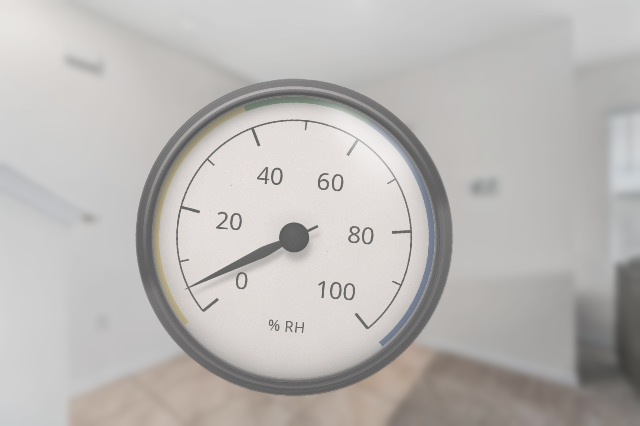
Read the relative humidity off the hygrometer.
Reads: 5 %
